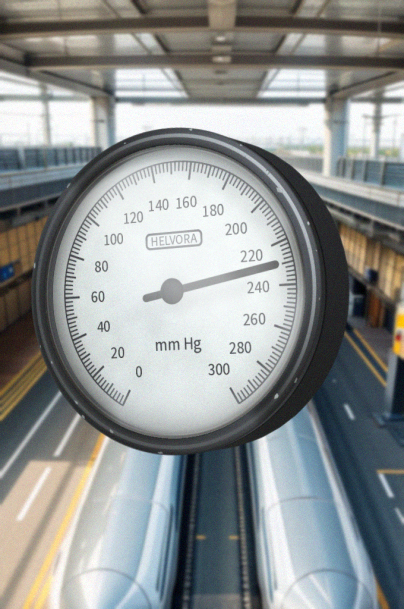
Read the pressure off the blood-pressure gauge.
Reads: 230 mmHg
